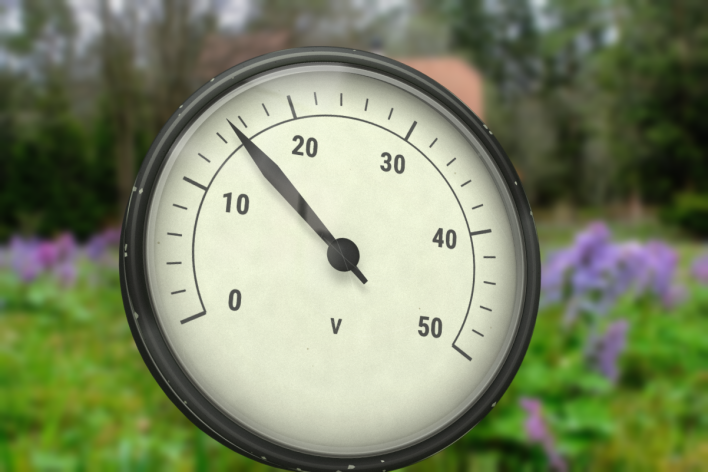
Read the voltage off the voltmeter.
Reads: 15 V
